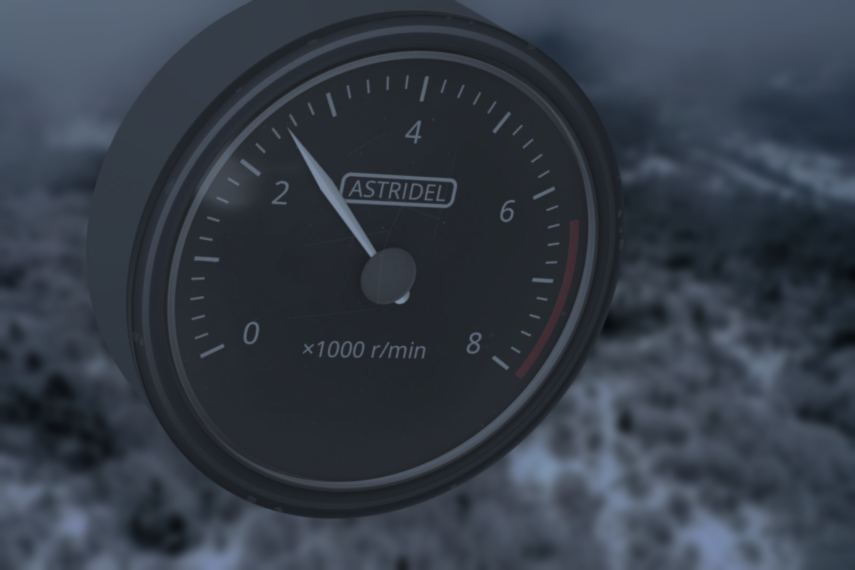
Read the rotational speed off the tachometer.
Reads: 2500 rpm
